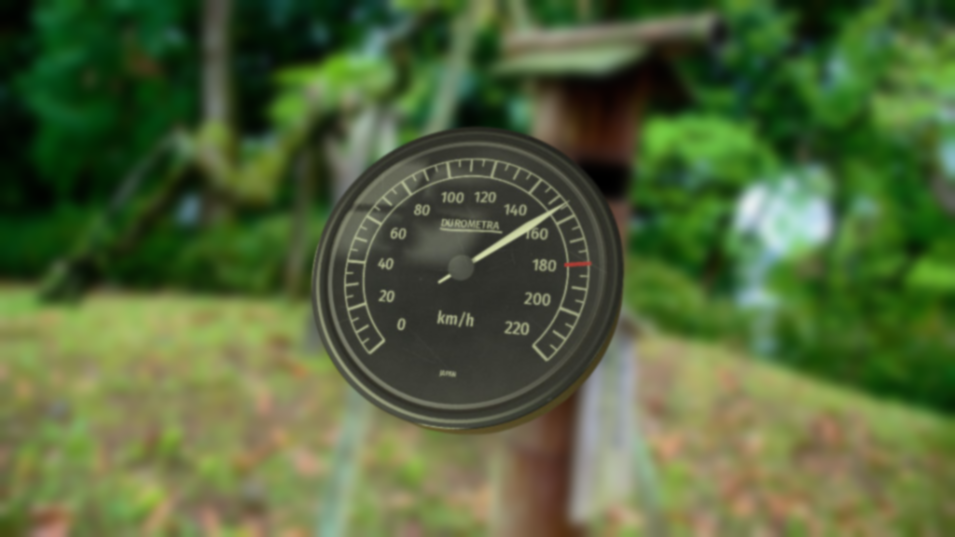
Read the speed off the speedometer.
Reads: 155 km/h
